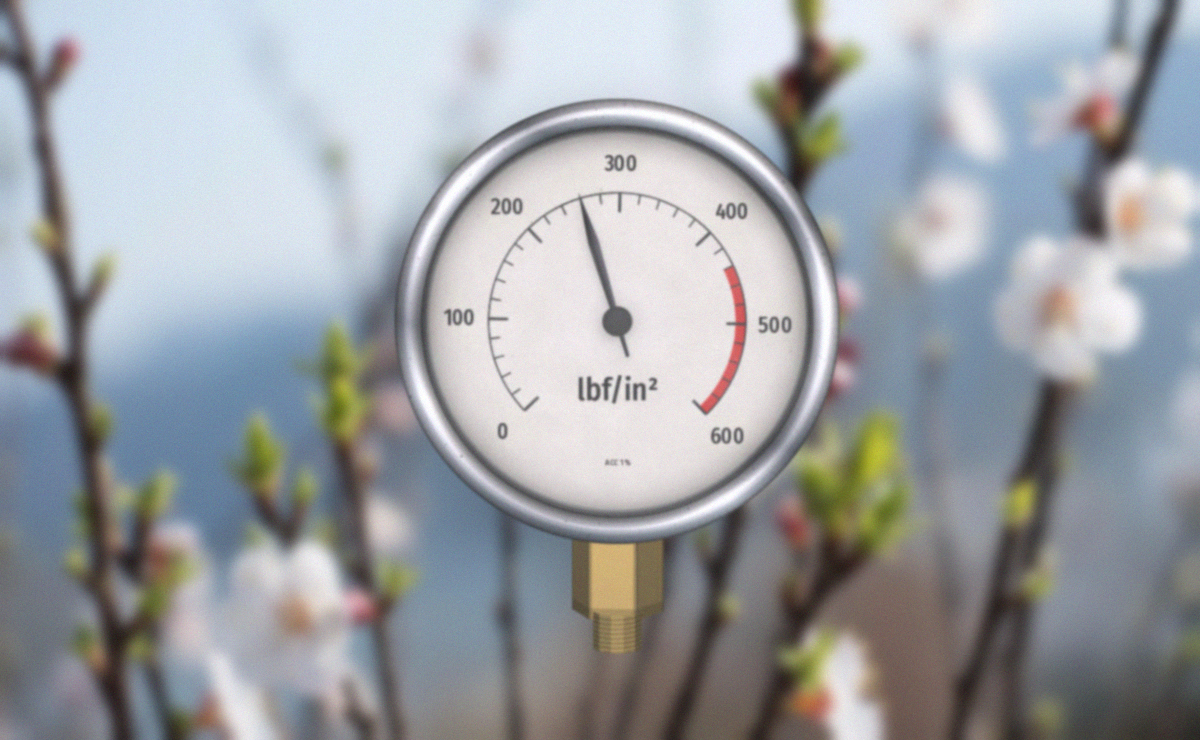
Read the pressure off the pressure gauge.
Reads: 260 psi
